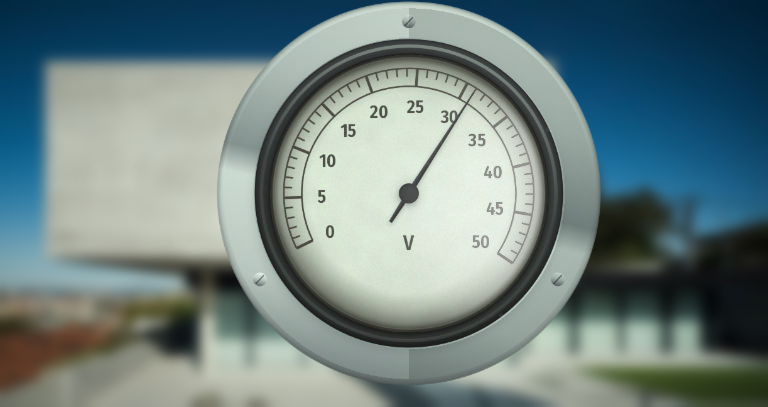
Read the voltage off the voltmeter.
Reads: 31 V
